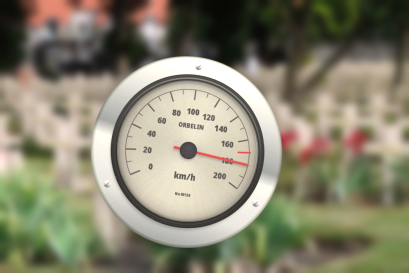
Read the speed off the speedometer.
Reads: 180 km/h
